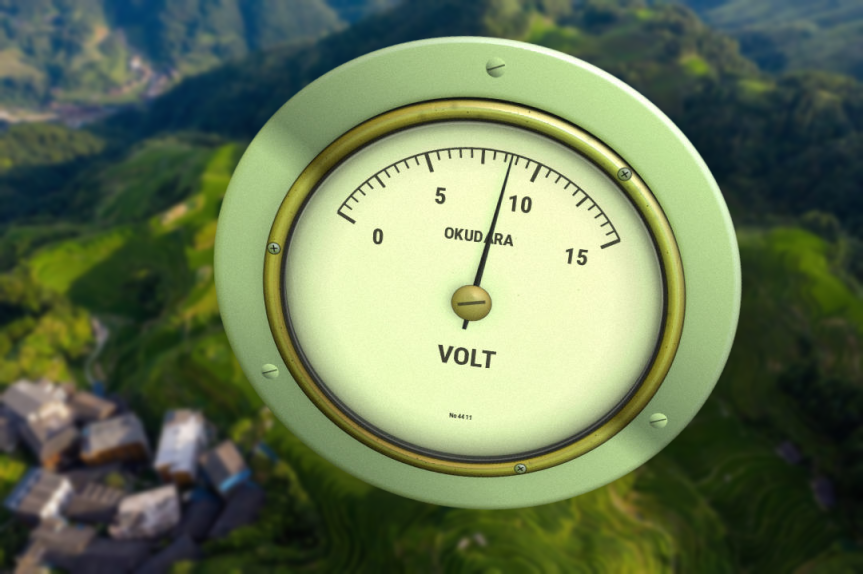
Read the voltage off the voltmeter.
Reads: 8.75 V
